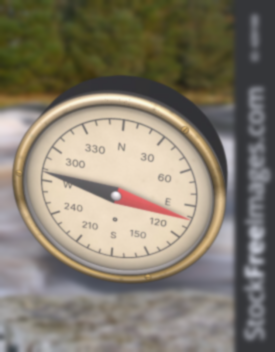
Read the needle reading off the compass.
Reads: 100 °
